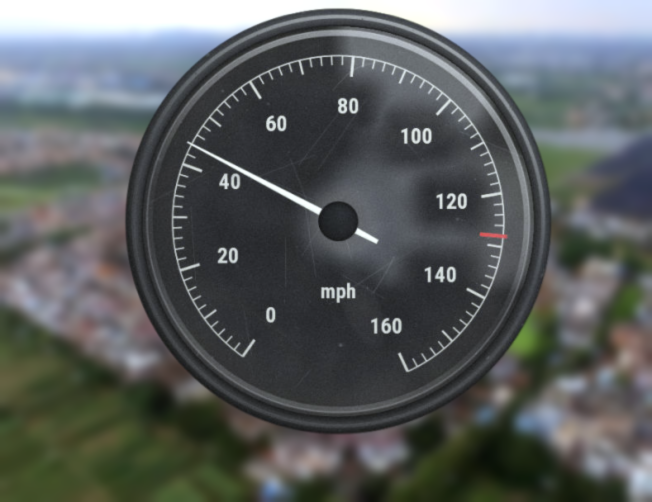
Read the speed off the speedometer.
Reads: 44 mph
